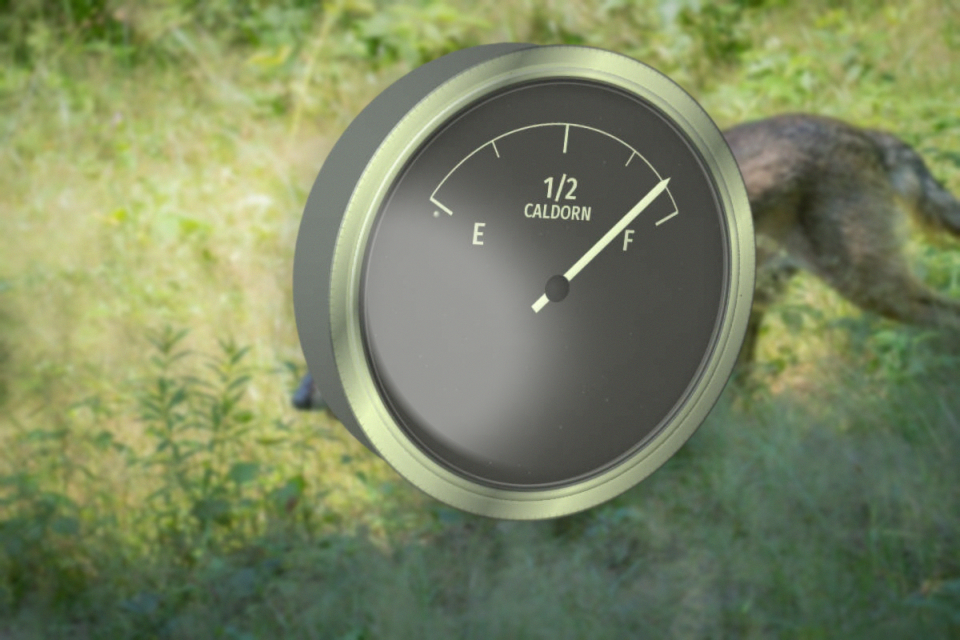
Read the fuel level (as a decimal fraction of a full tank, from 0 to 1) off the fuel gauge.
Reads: 0.875
